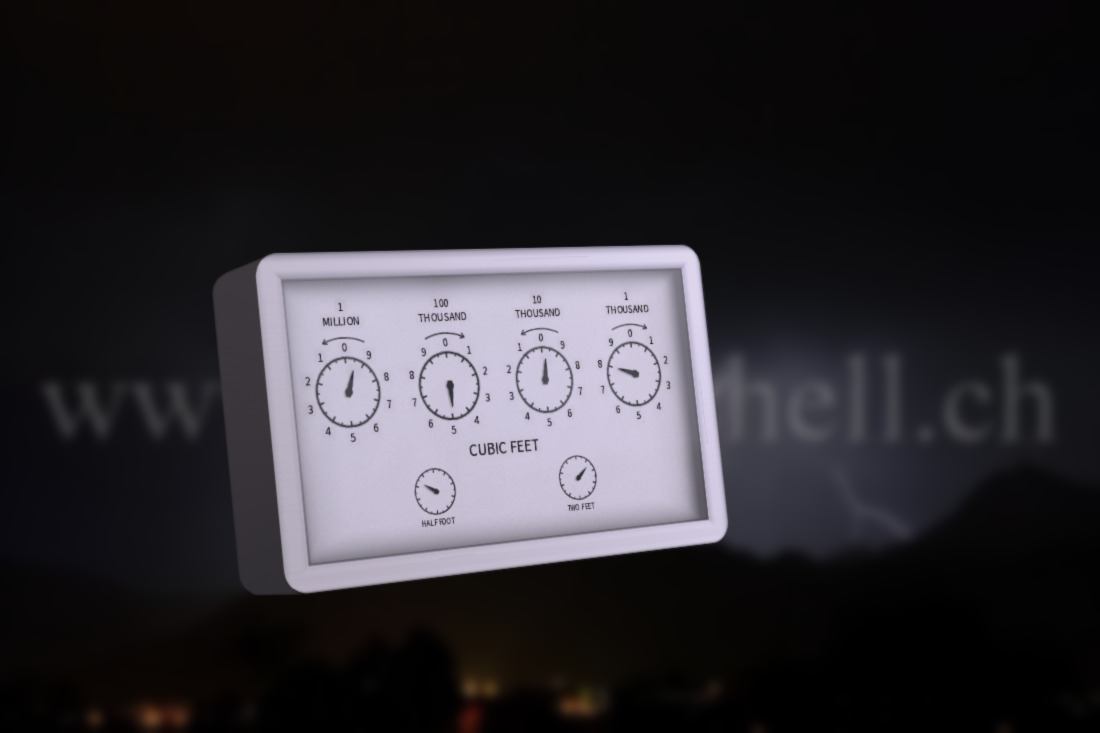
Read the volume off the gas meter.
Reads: 949800 ft³
